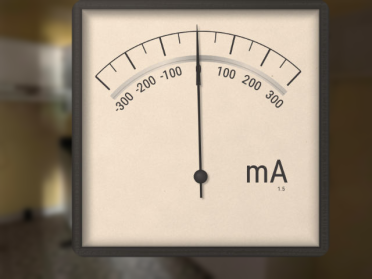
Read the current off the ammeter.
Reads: 0 mA
